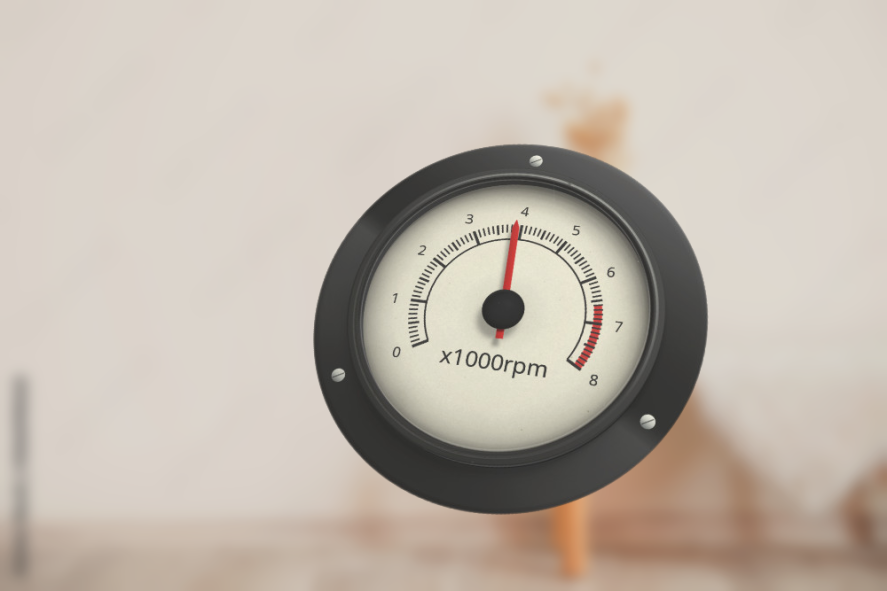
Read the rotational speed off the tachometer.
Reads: 3900 rpm
